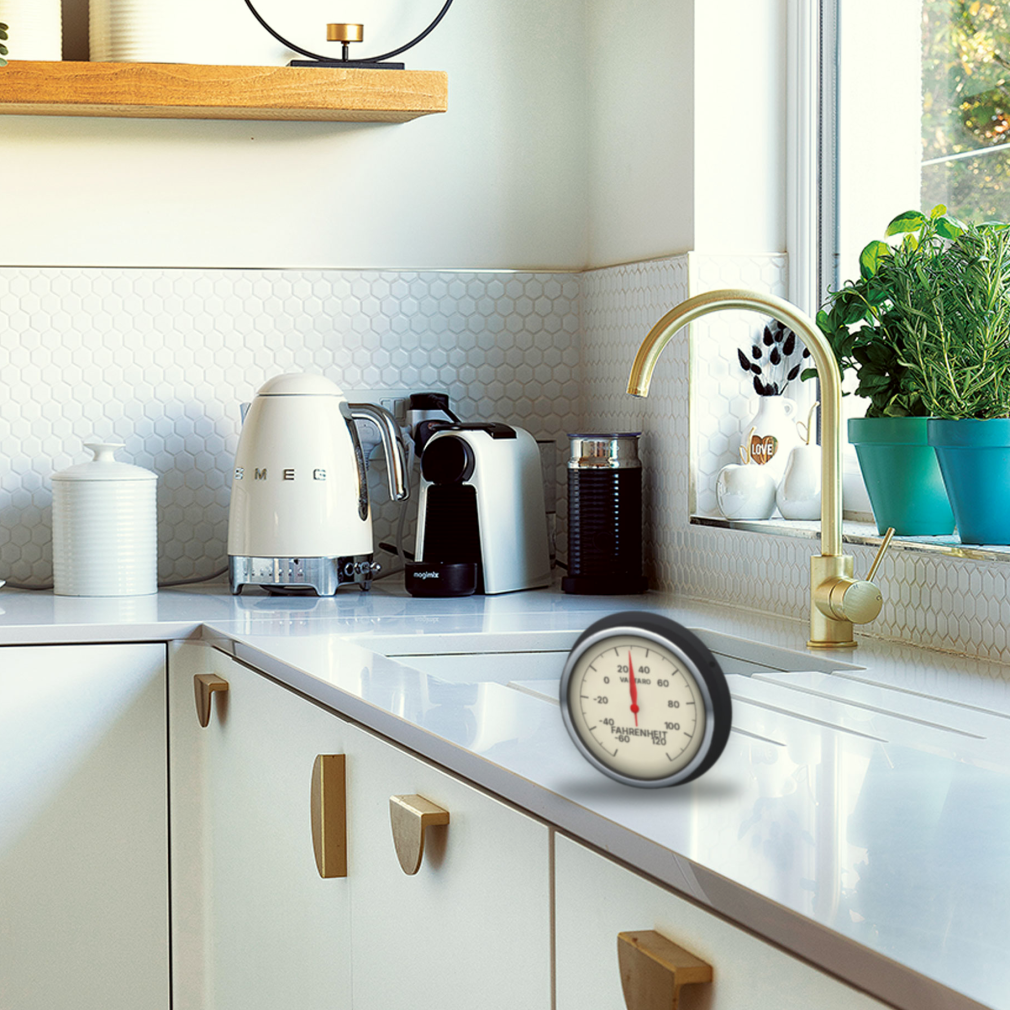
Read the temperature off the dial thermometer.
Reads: 30 °F
